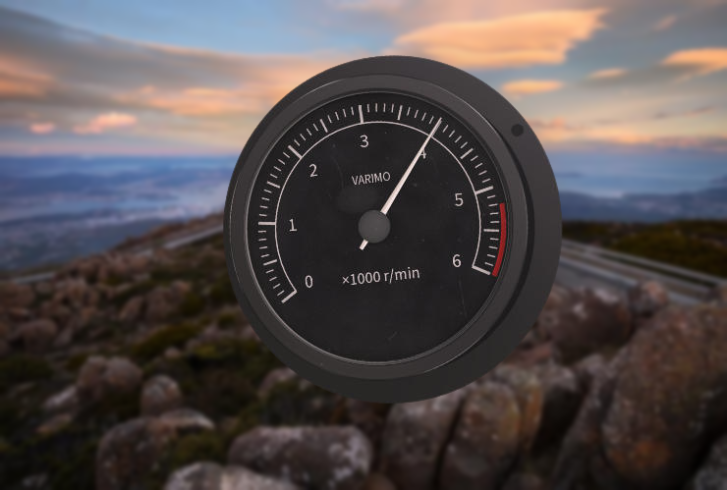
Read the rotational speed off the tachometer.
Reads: 4000 rpm
